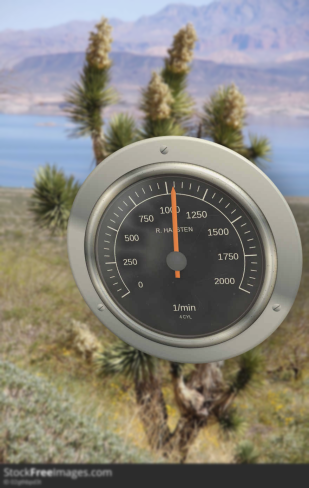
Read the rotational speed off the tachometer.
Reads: 1050 rpm
